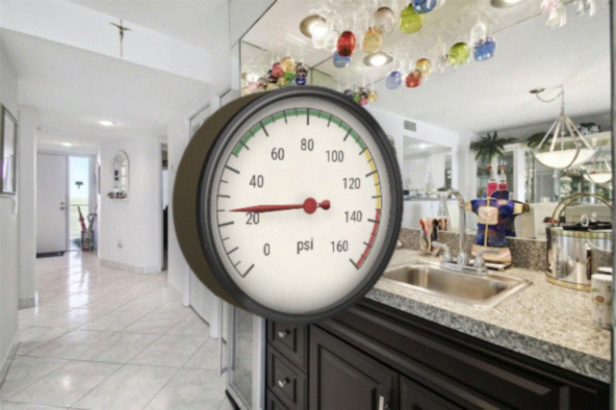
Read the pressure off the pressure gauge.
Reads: 25 psi
